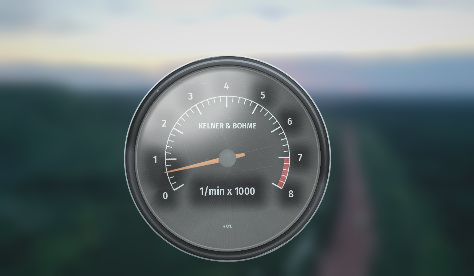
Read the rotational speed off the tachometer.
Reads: 600 rpm
